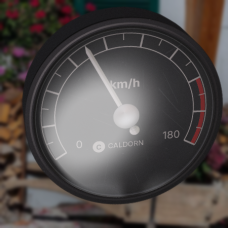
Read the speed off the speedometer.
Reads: 70 km/h
